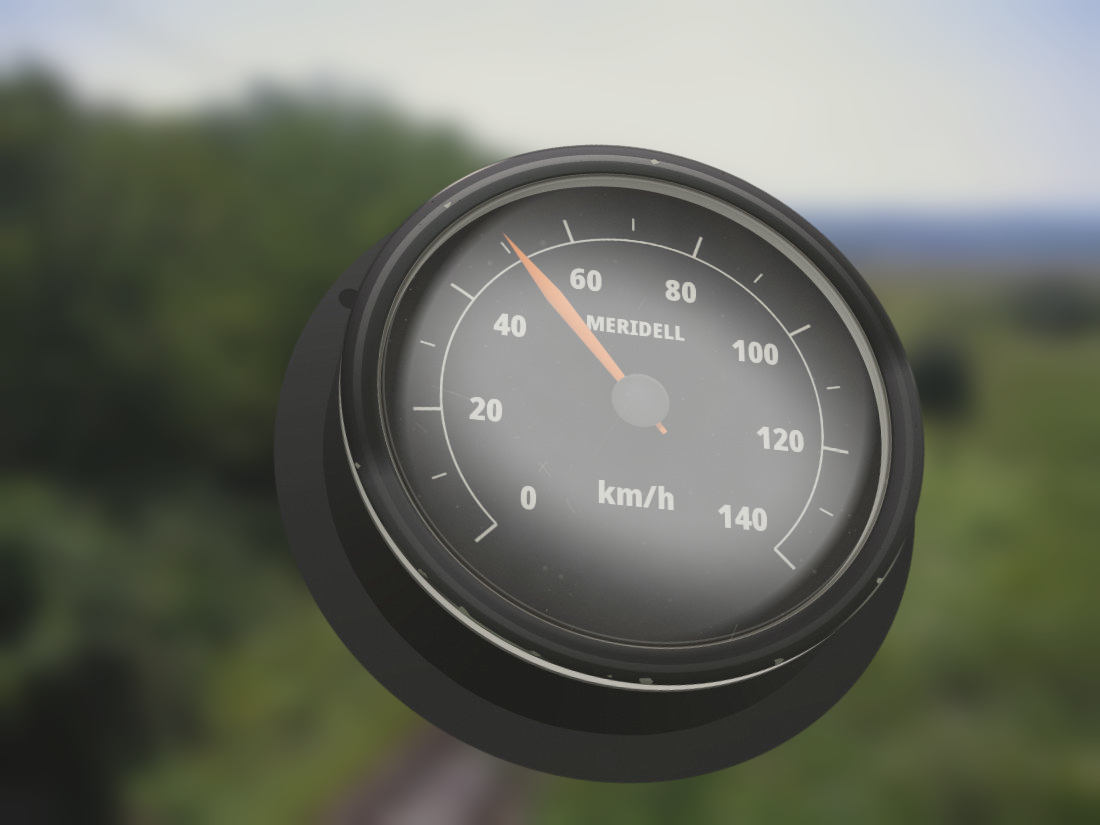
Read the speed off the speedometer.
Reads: 50 km/h
